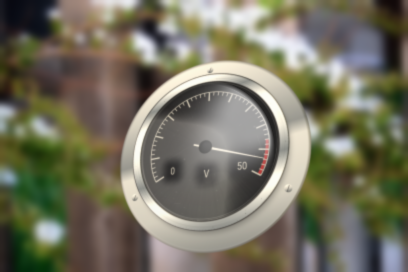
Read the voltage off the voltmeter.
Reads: 47 V
